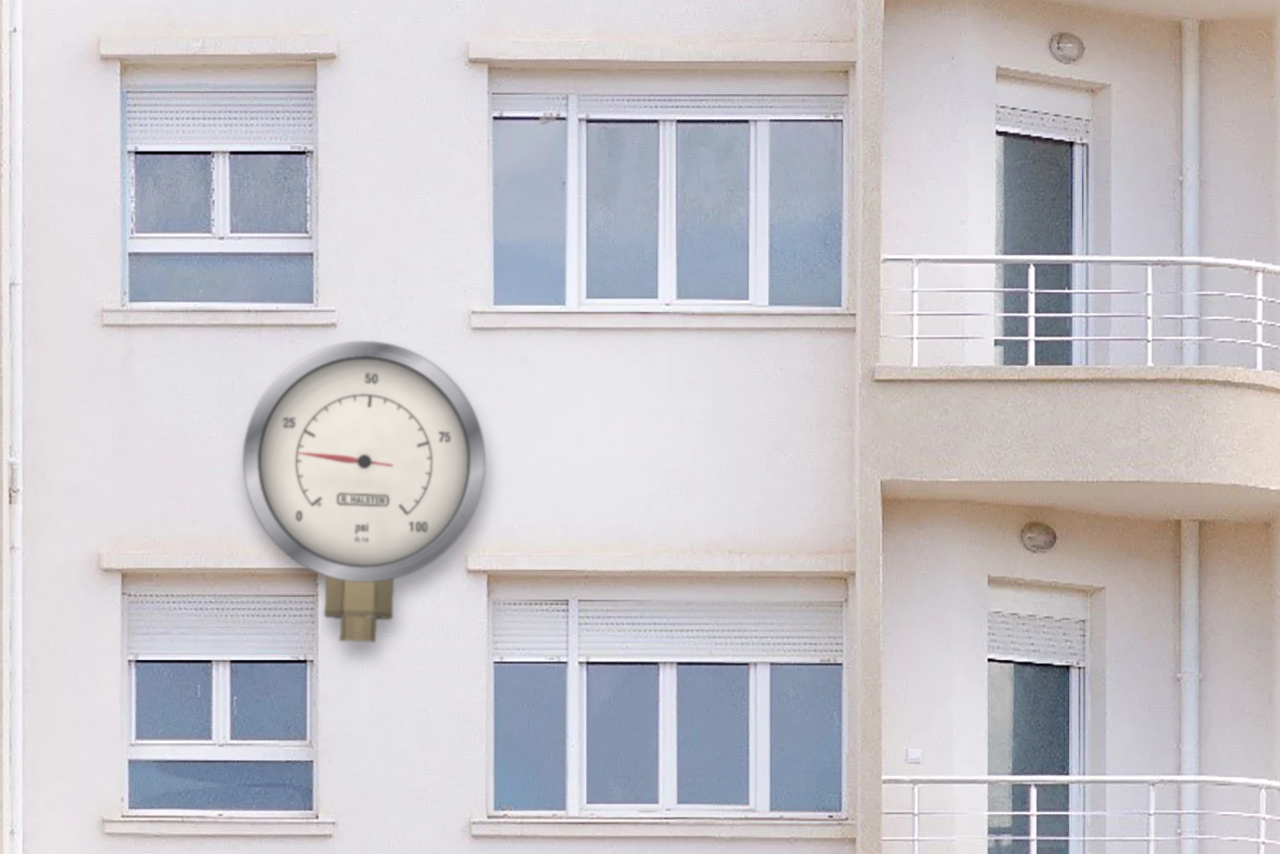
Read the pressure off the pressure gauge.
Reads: 17.5 psi
